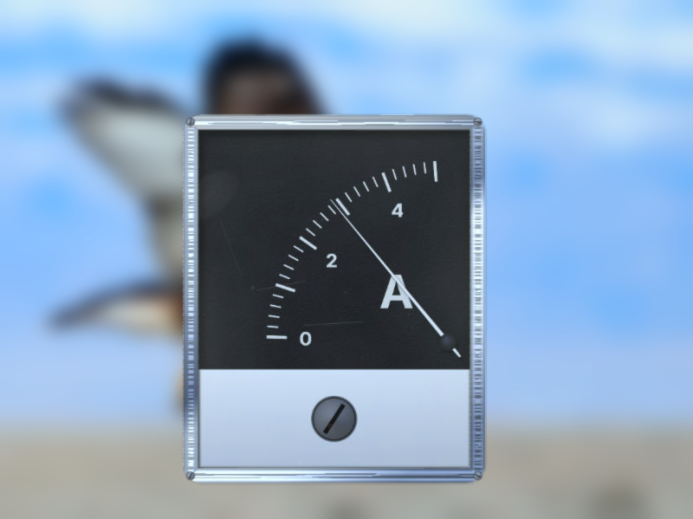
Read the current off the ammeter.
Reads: 2.9 A
